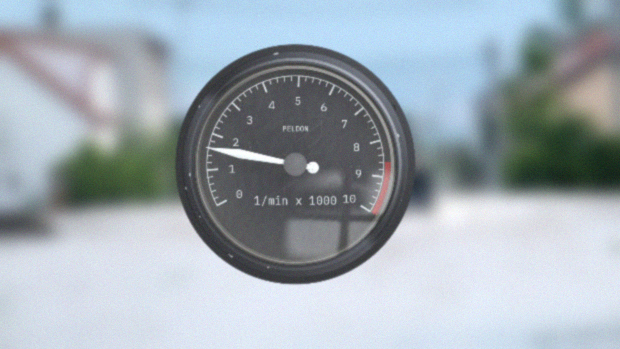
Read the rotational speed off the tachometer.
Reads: 1600 rpm
